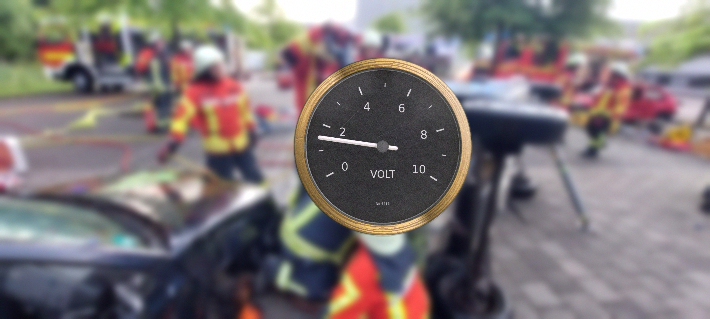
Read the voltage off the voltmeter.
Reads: 1.5 V
